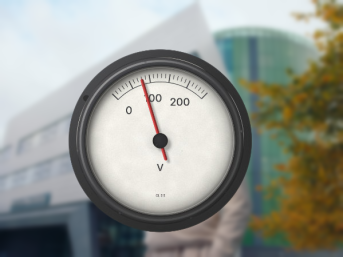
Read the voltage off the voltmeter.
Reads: 80 V
